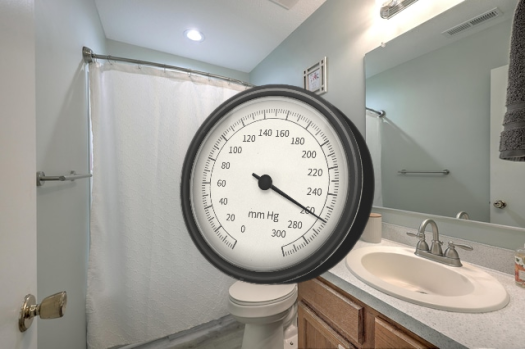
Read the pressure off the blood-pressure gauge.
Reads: 260 mmHg
